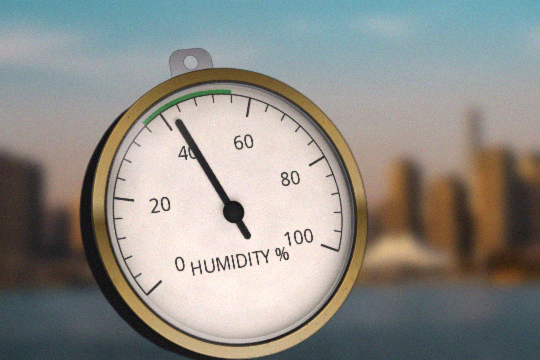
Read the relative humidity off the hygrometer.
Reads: 42 %
